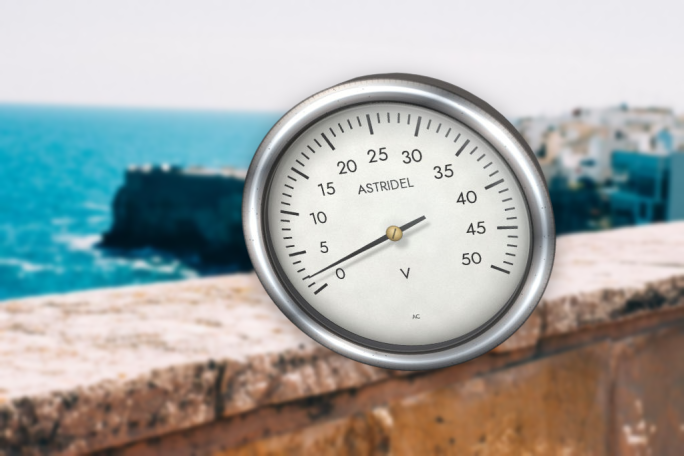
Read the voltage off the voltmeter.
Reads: 2 V
